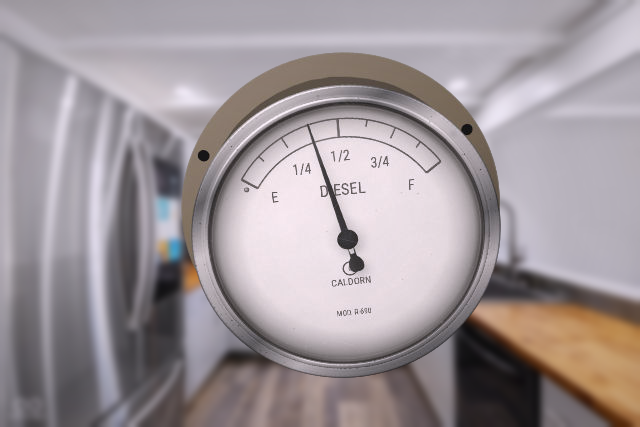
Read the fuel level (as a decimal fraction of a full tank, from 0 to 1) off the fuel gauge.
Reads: 0.375
